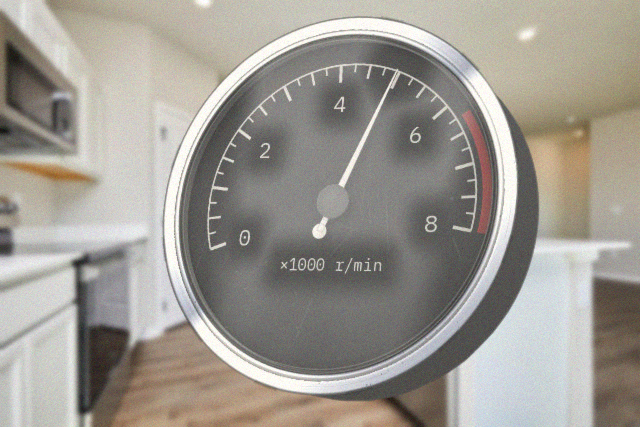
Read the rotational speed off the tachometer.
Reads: 5000 rpm
